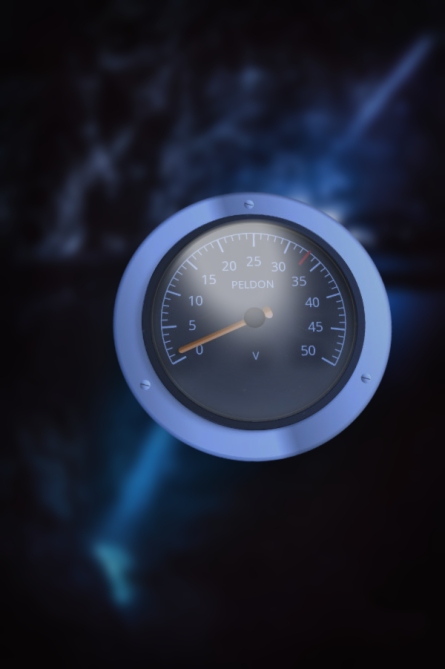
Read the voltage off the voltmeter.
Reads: 1 V
